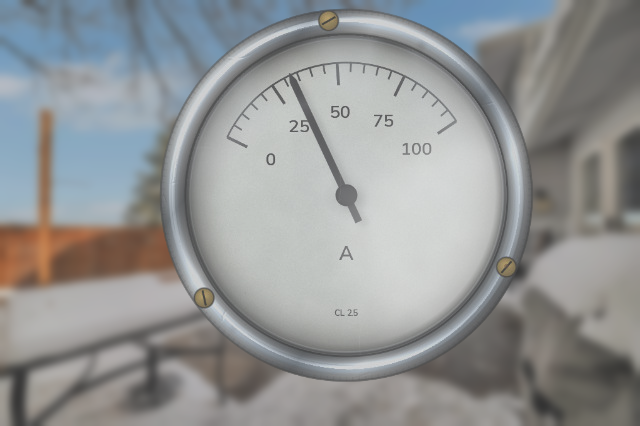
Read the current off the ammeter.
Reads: 32.5 A
